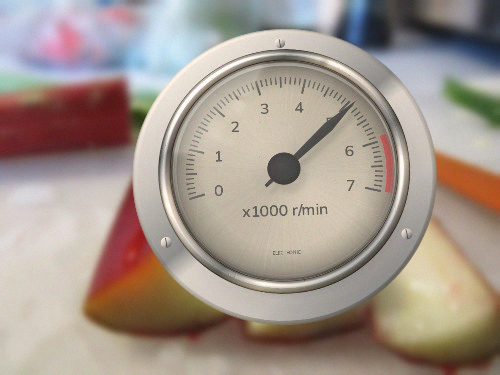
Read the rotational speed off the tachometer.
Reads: 5100 rpm
